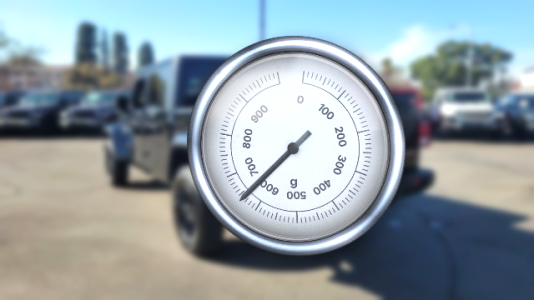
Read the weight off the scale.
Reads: 640 g
